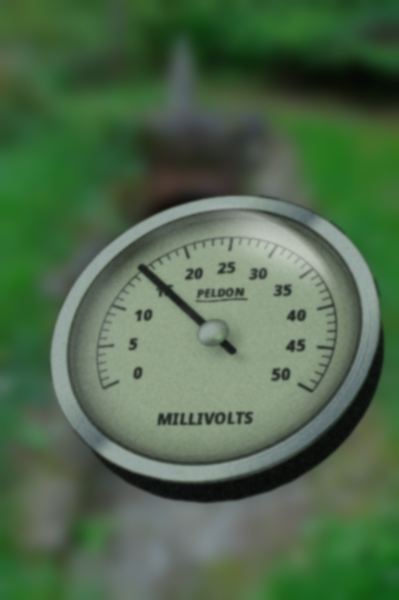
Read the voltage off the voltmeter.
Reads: 15 mV
